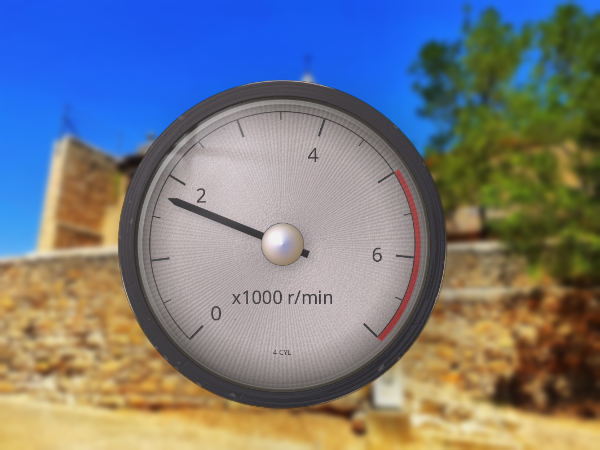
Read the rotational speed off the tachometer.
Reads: 1750 rpm
